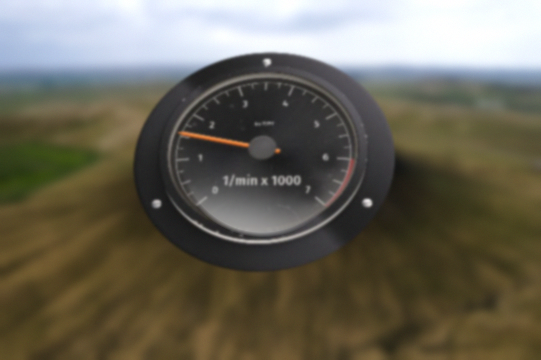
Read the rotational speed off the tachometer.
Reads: 1500 rpm
